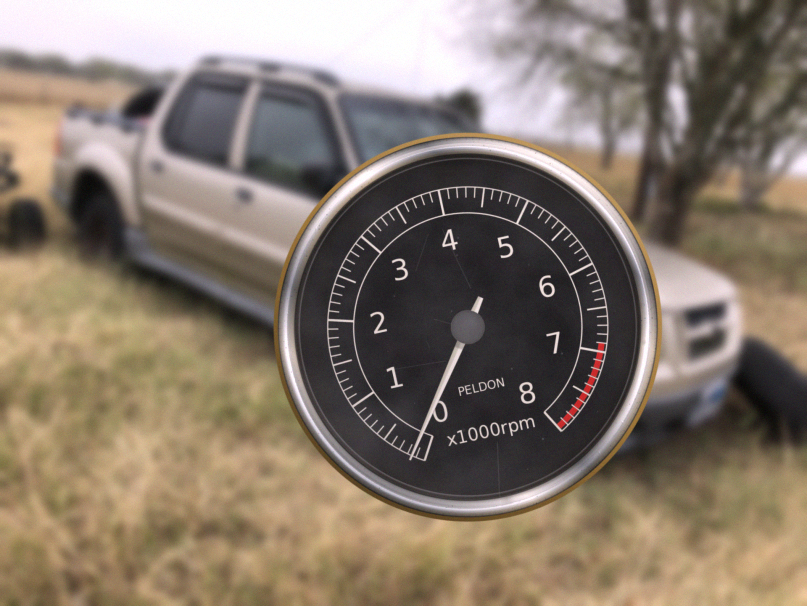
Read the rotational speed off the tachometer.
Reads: 150 rpm
